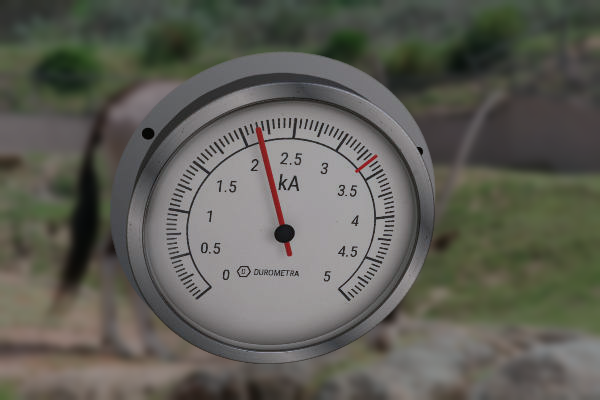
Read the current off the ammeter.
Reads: 2.15 kA
